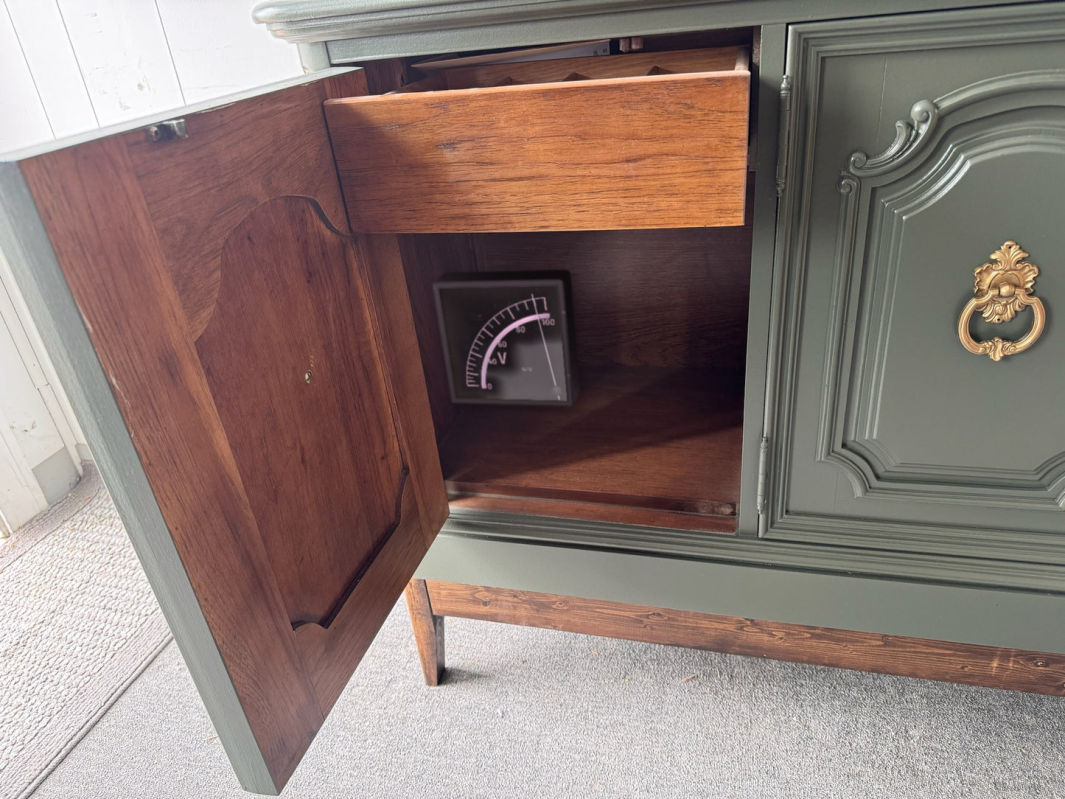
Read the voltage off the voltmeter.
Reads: 95 V
